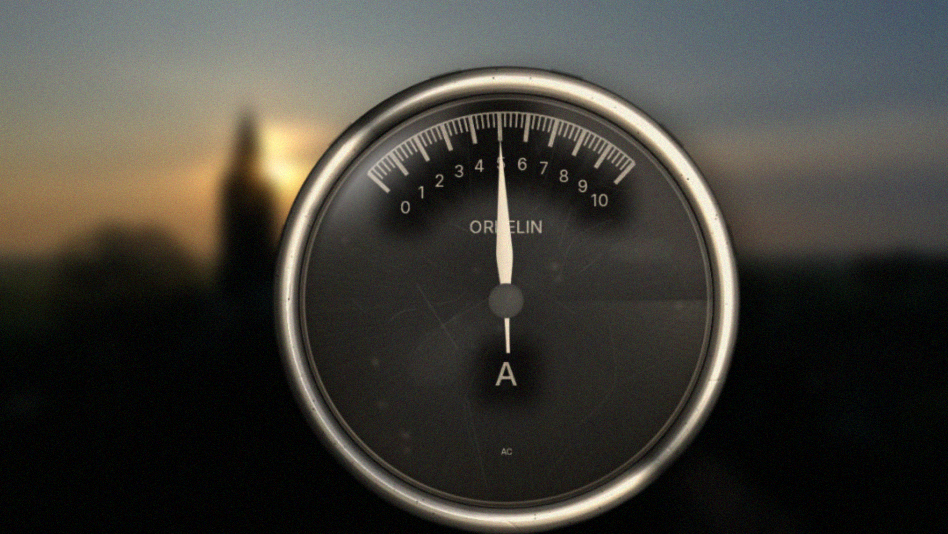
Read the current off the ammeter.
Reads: 5 A
